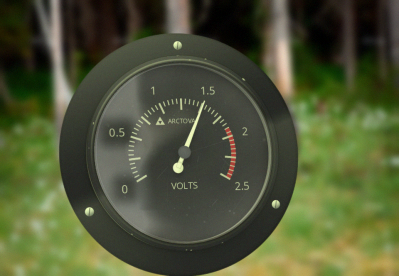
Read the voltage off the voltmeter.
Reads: 1.5 V
